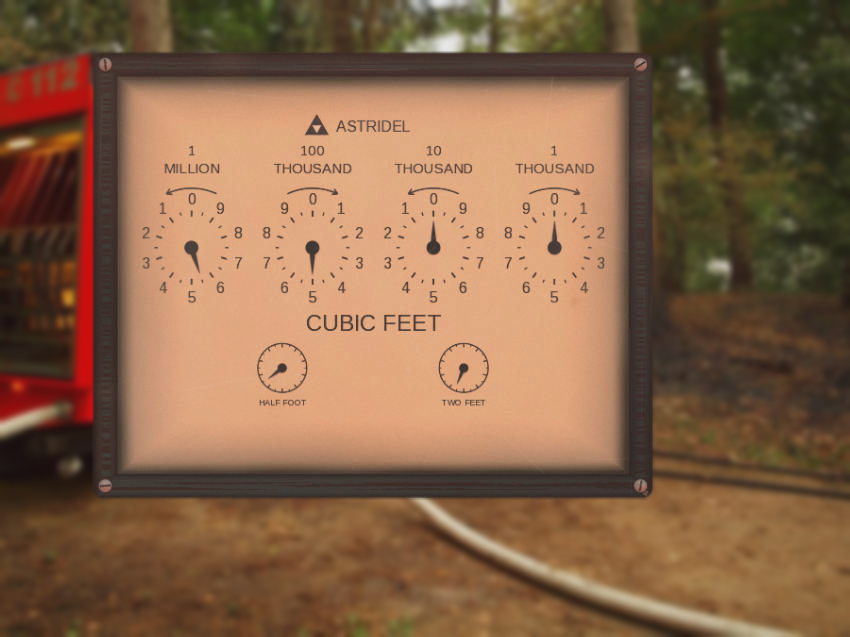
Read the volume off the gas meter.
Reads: 550000 ft³
